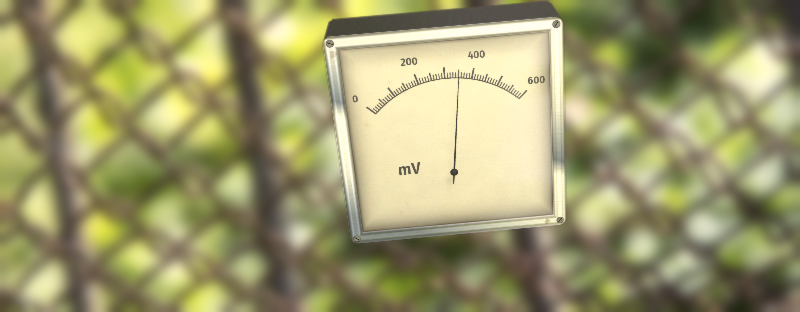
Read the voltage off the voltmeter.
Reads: 350 mV
